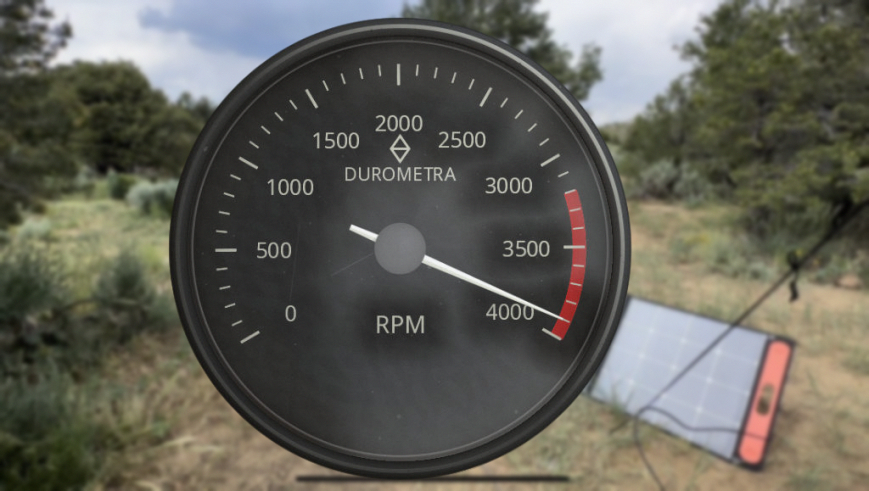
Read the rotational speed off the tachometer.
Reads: 3900 rpm
